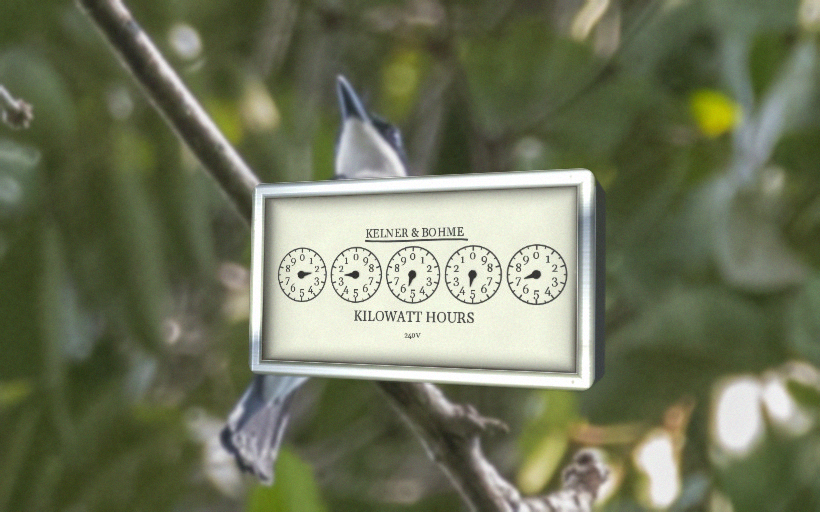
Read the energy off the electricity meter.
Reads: 22547 kWh
